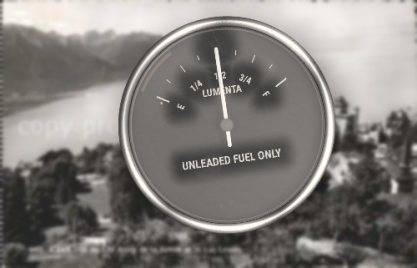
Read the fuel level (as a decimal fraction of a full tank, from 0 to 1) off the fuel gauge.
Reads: 0.5
